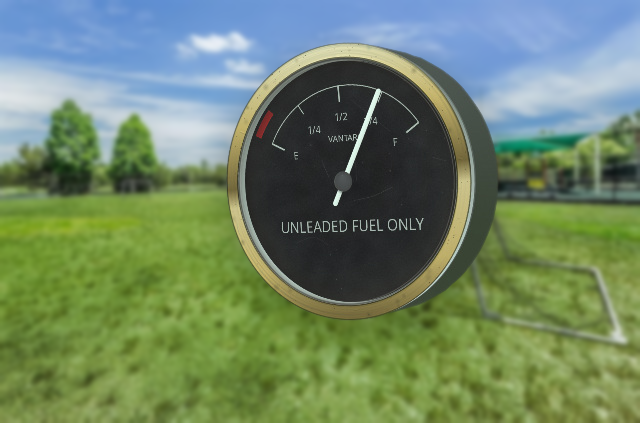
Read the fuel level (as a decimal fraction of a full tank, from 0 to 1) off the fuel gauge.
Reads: 0.75
